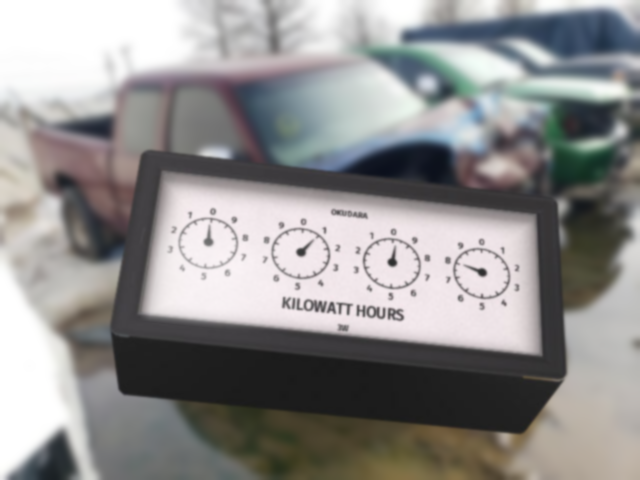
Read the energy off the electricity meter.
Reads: 98 kWh
